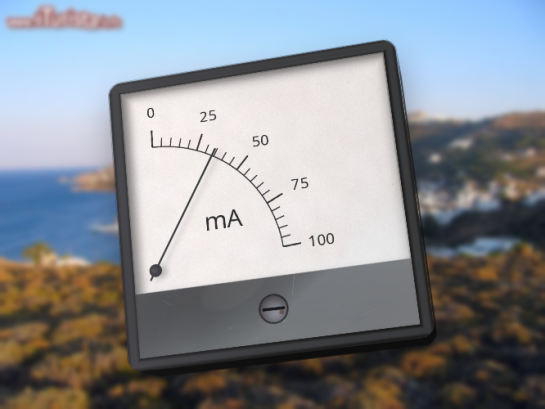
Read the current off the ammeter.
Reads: 35 mA
